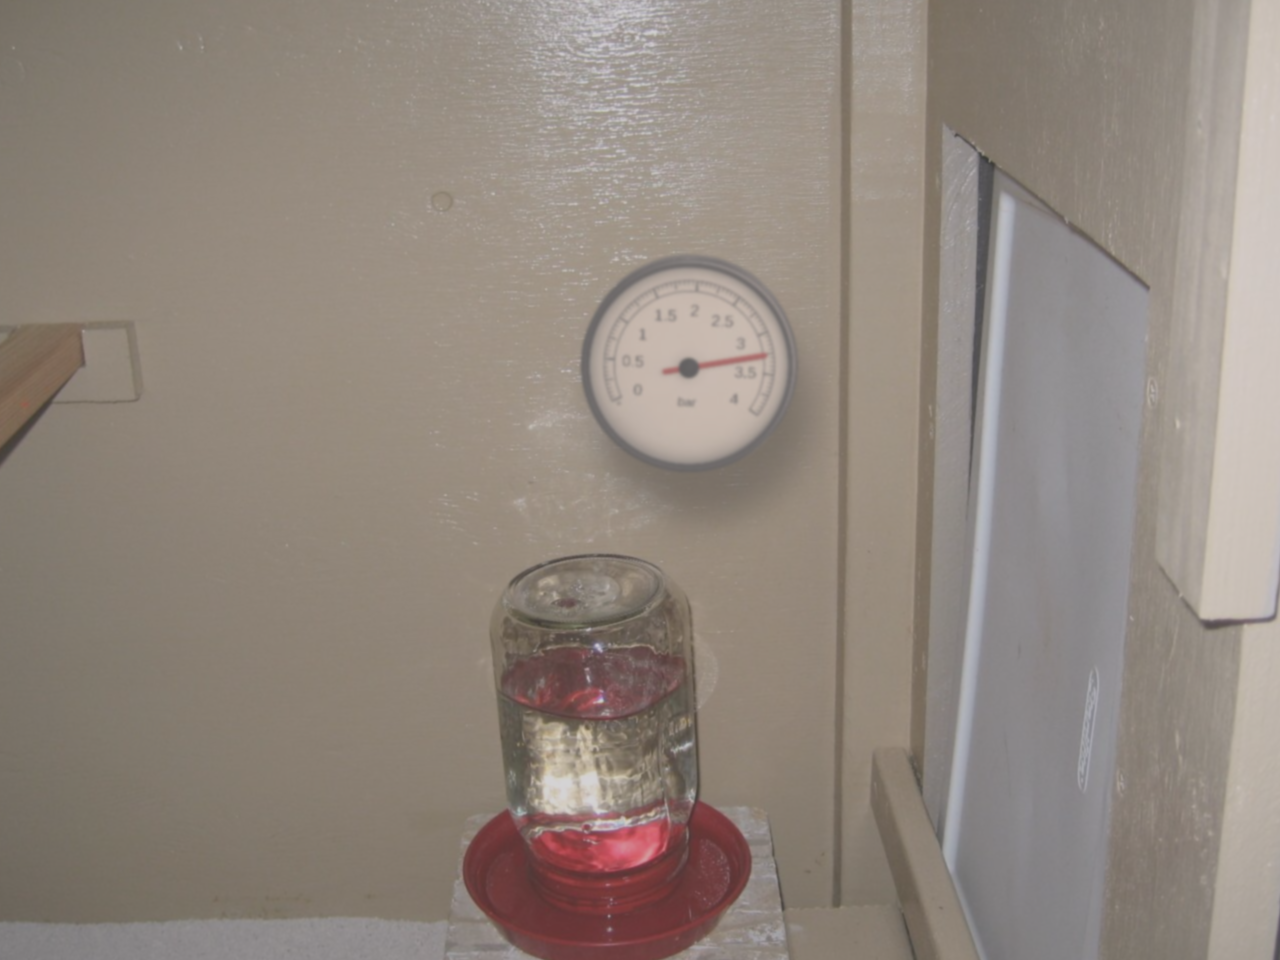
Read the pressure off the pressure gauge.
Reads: 3.25 bar
